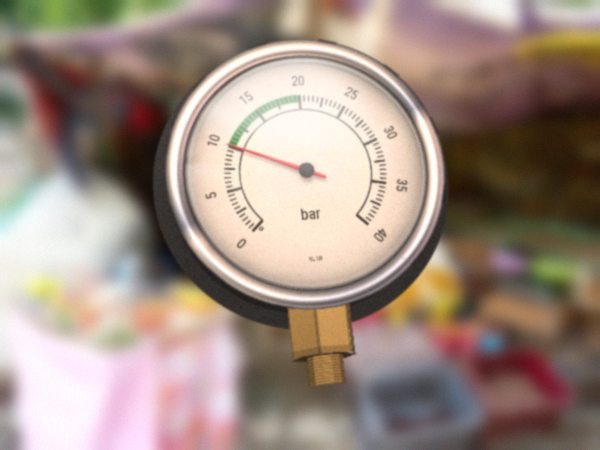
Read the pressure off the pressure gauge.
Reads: 10 bar
